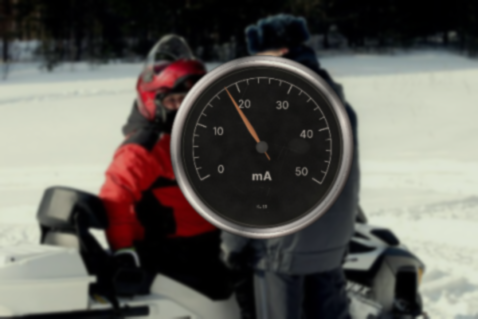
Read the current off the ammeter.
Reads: 18 mA
